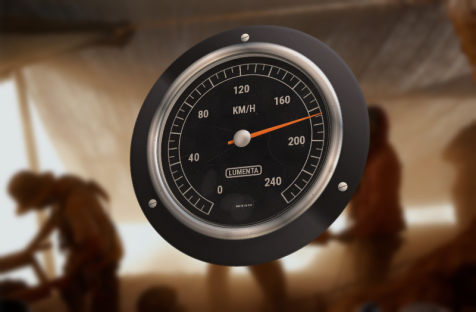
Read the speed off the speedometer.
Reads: 185 km/h
